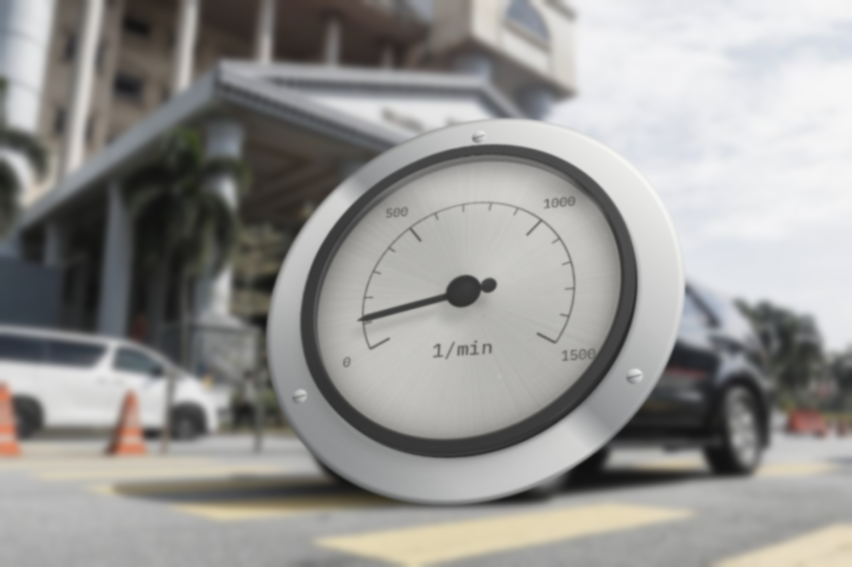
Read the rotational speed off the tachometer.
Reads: 100 rpm
